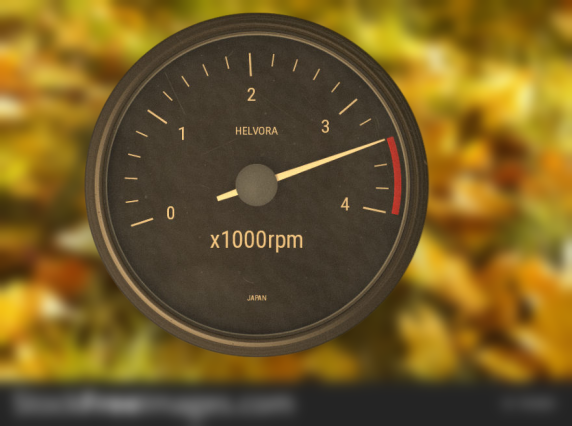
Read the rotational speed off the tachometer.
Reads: 3400 rpm
